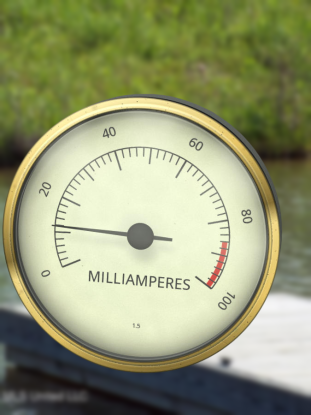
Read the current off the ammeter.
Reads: 12 mA
